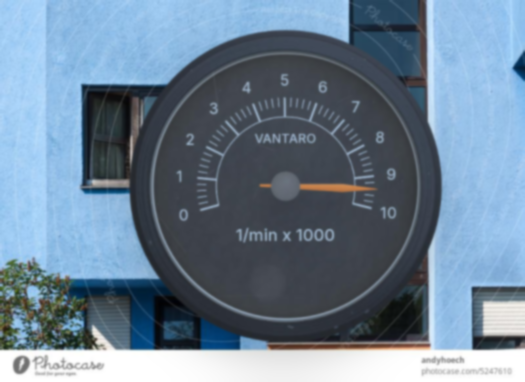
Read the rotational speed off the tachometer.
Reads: 9400 rpm
